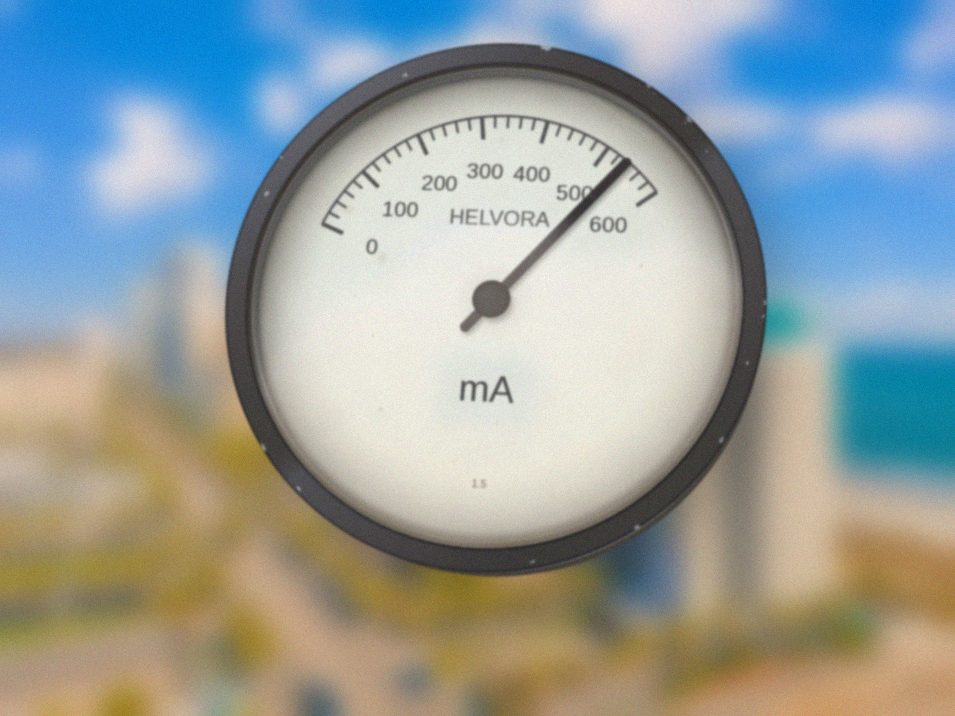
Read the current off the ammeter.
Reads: 540 mA
